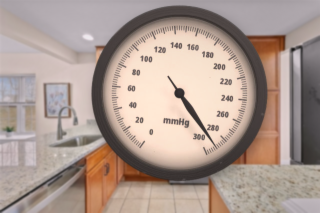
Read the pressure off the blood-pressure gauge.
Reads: 290 mmHg
